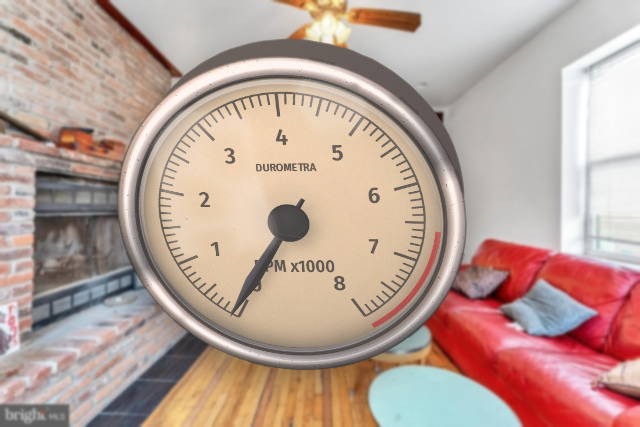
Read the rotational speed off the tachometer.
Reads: 100 rpm
